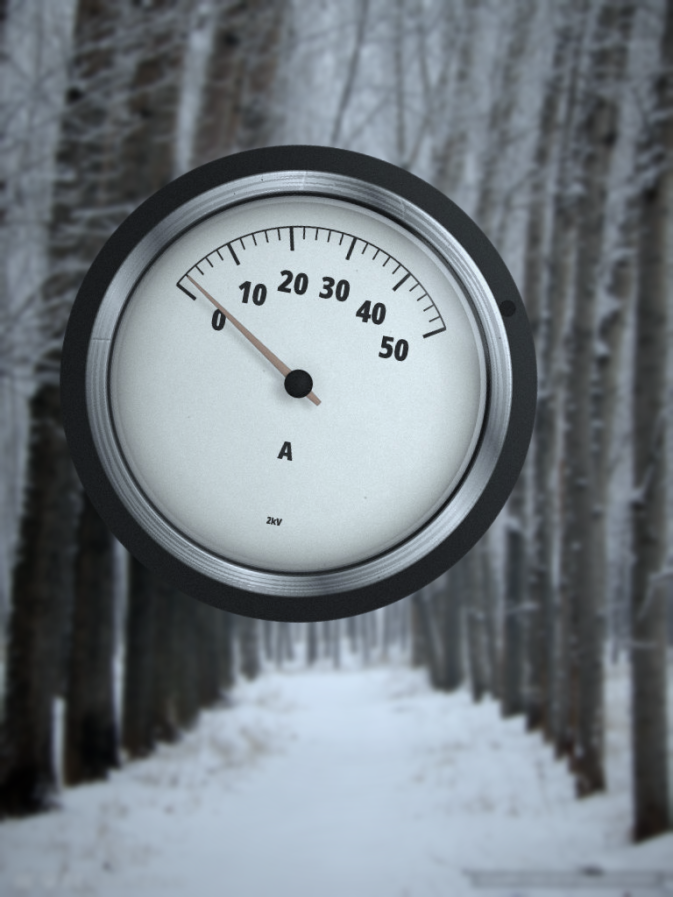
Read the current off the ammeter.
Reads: 2 A
